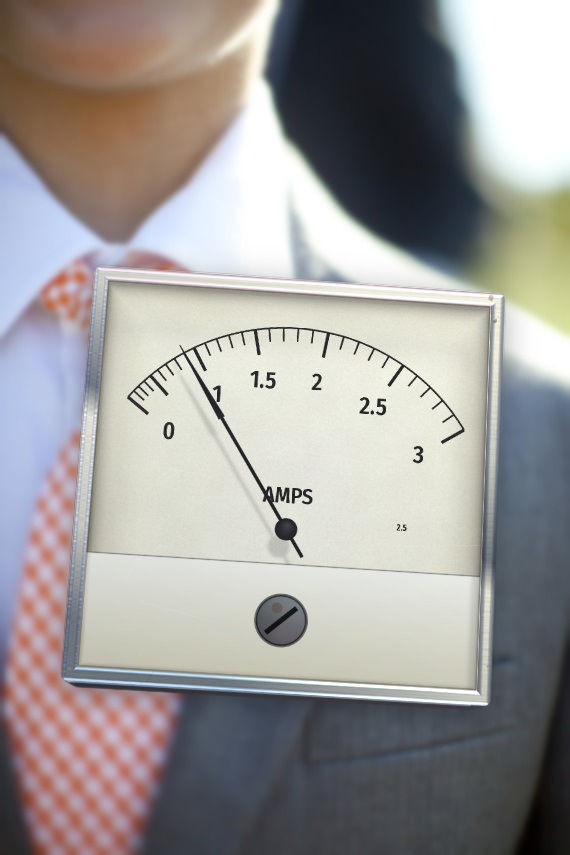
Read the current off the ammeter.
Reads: 0.9 A
